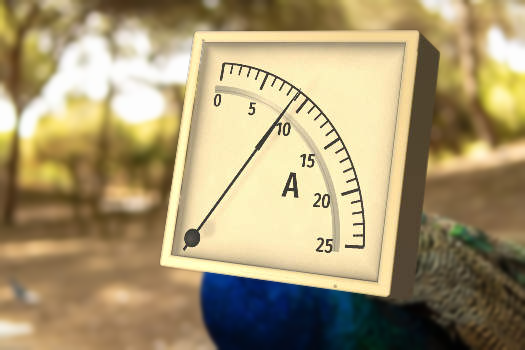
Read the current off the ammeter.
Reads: 9 A
